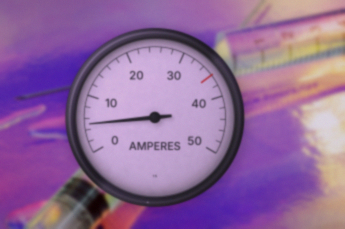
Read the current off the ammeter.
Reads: 5 A
